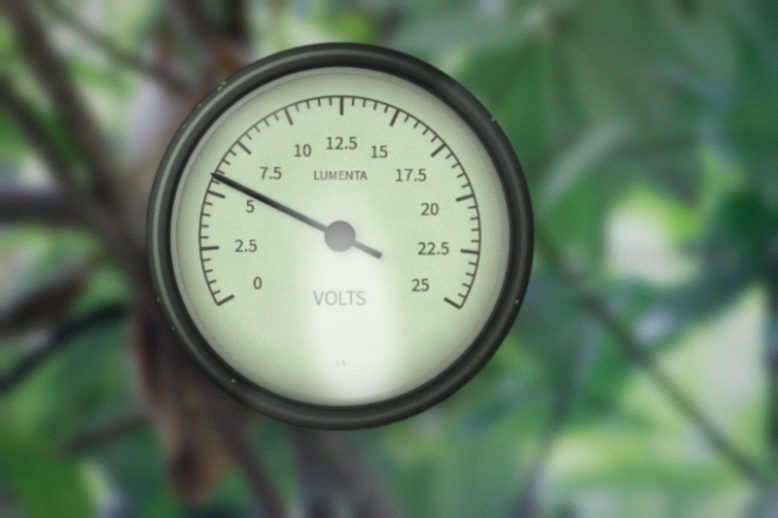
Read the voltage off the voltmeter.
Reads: 5.75 V
